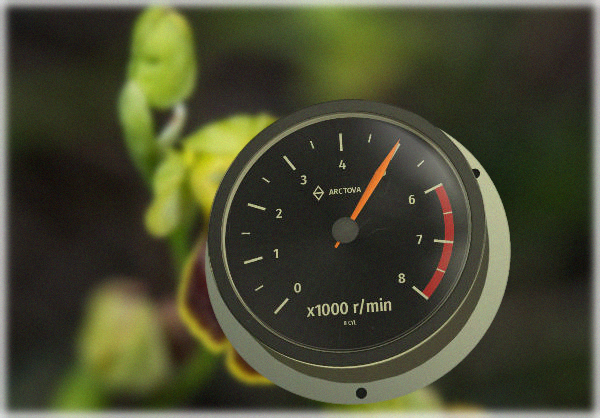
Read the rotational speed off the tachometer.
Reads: 5000 rpm
